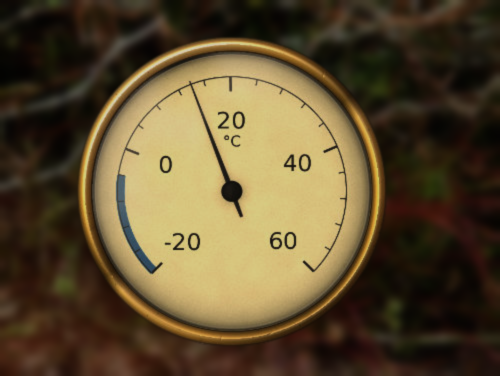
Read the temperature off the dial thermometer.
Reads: 14 °C
